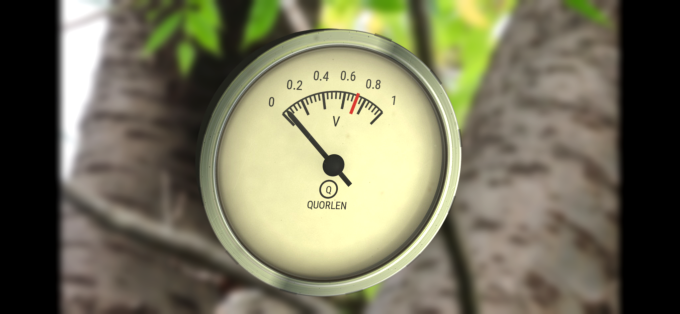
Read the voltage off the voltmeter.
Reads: 0.04 V
